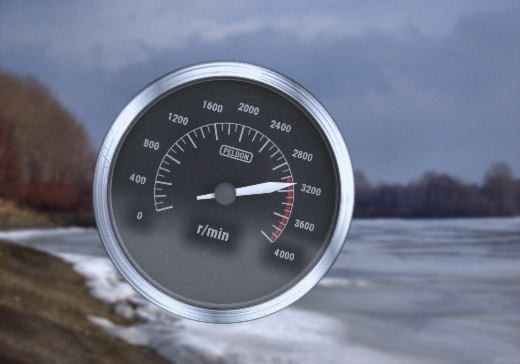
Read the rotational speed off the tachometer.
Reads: 3100 rpm
